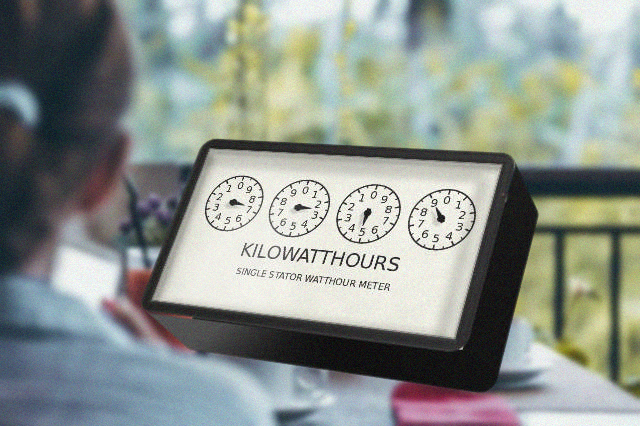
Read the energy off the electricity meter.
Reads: 7249 kWh
